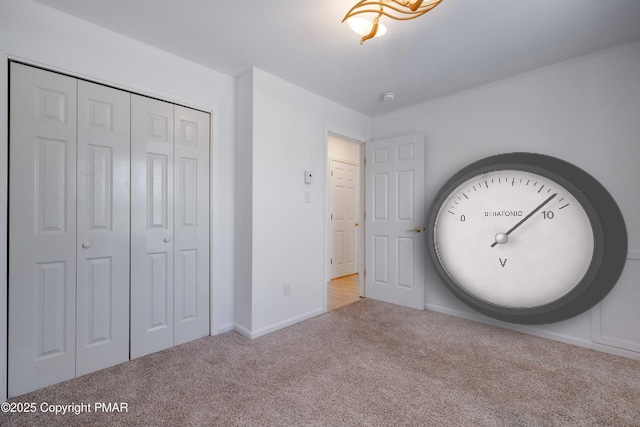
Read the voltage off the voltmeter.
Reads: 9 V
